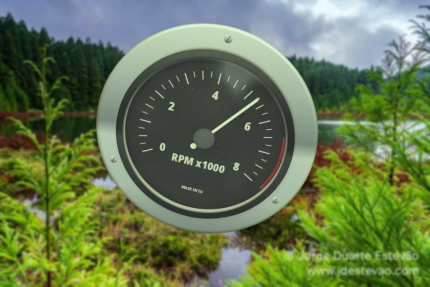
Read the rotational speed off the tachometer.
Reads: 5250 rpm
